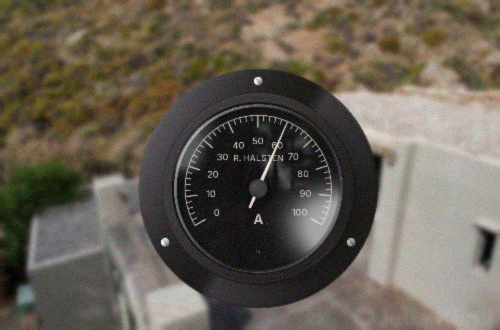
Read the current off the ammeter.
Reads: 60 A
